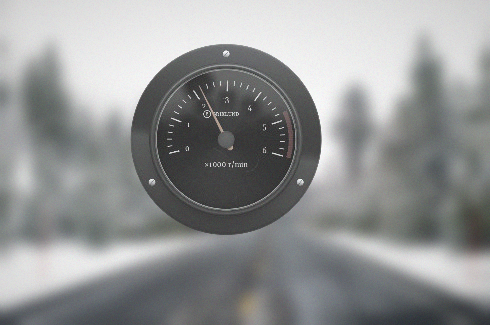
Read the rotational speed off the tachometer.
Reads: 2200 rpm
